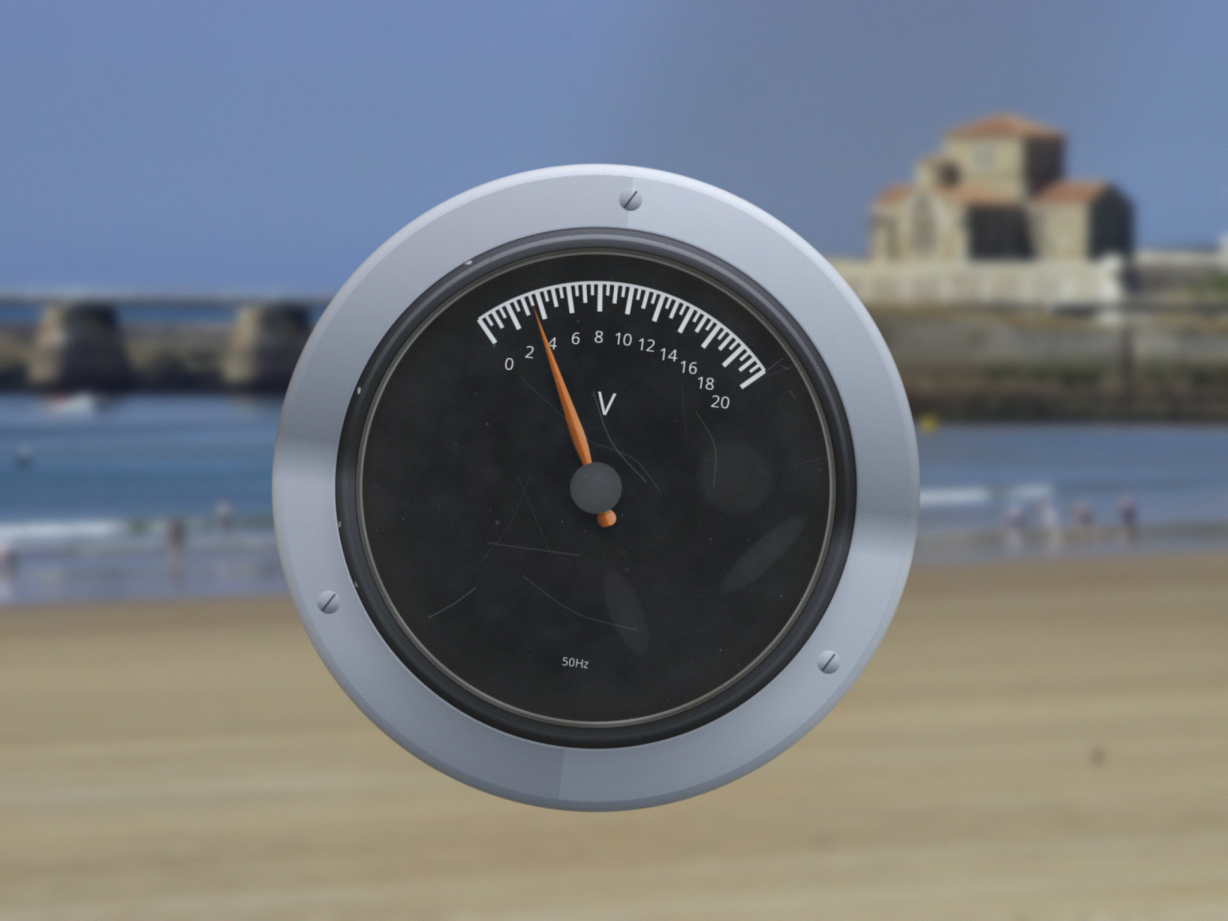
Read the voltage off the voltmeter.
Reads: 3.5 V
